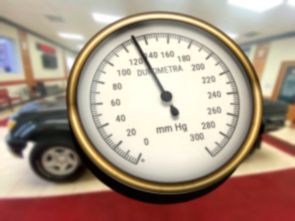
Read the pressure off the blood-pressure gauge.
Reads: 130 mmHg
